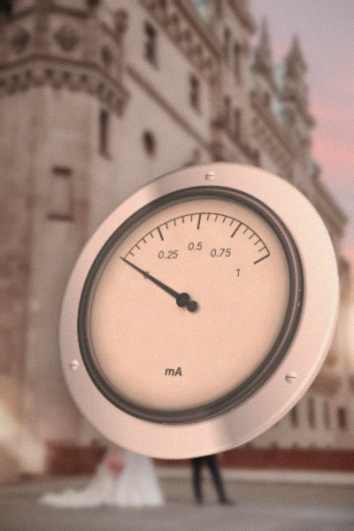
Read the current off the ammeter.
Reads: 0 mA
